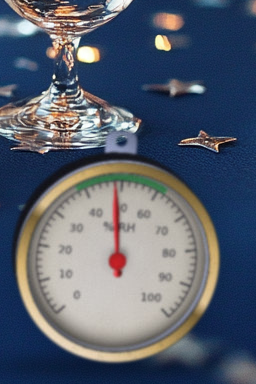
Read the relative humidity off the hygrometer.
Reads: 48 %
